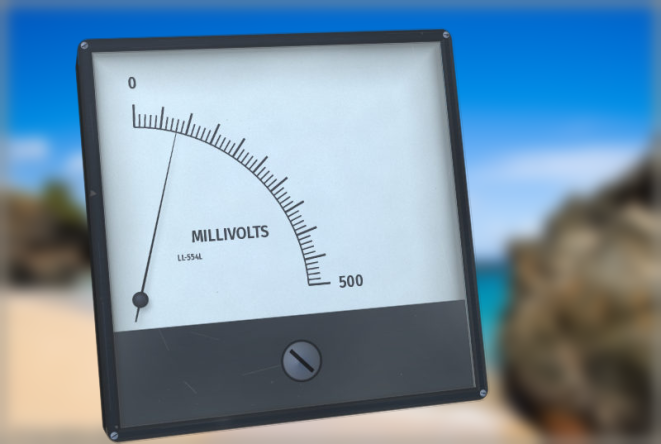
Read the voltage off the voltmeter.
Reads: 80 mV
